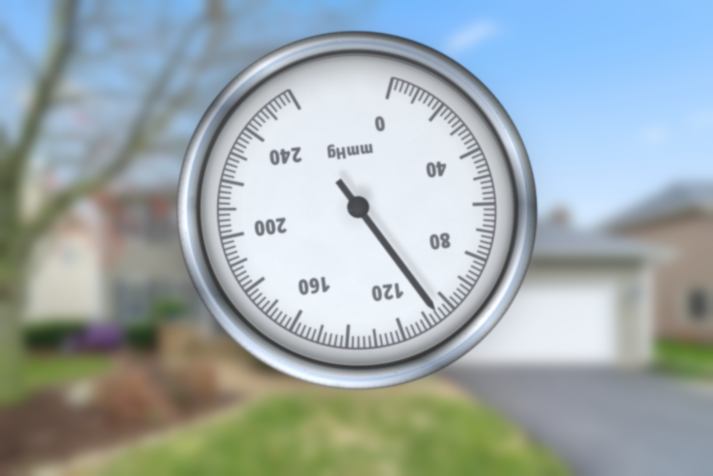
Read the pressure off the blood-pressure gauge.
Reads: 106 mmHg
